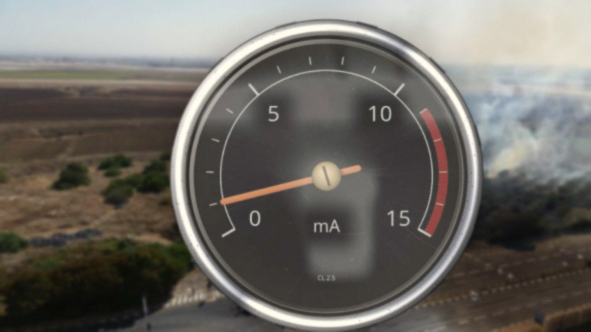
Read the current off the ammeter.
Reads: 1 mA
